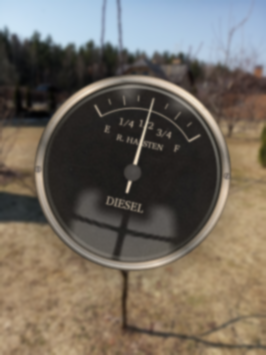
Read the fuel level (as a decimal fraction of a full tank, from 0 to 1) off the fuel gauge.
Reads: 0.5
